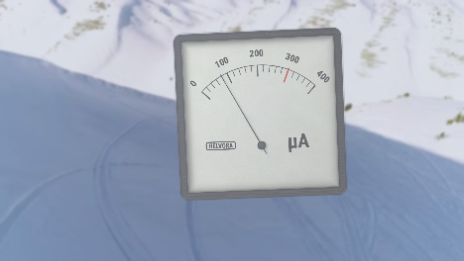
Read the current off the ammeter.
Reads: 80 µA
